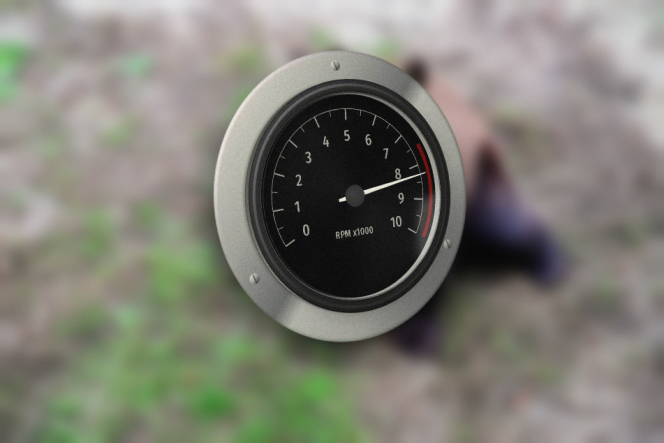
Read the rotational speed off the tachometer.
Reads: 8250 rpm
